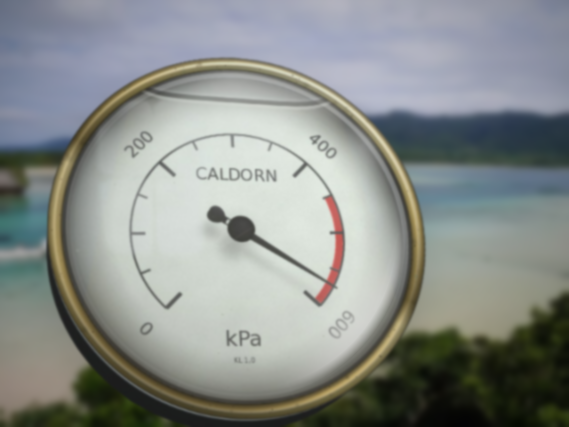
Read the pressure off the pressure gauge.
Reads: 575 kPa
